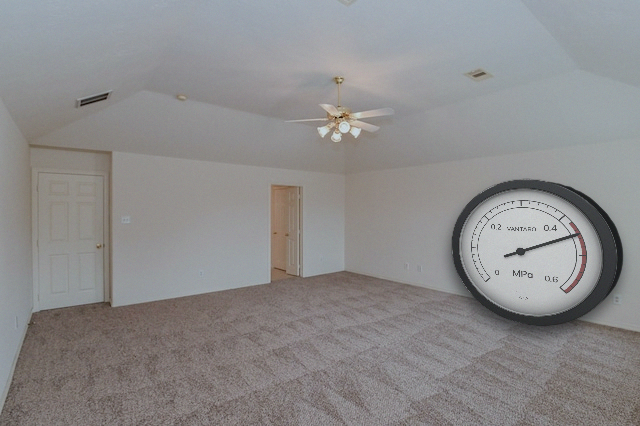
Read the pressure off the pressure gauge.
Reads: 0.45 MPa
